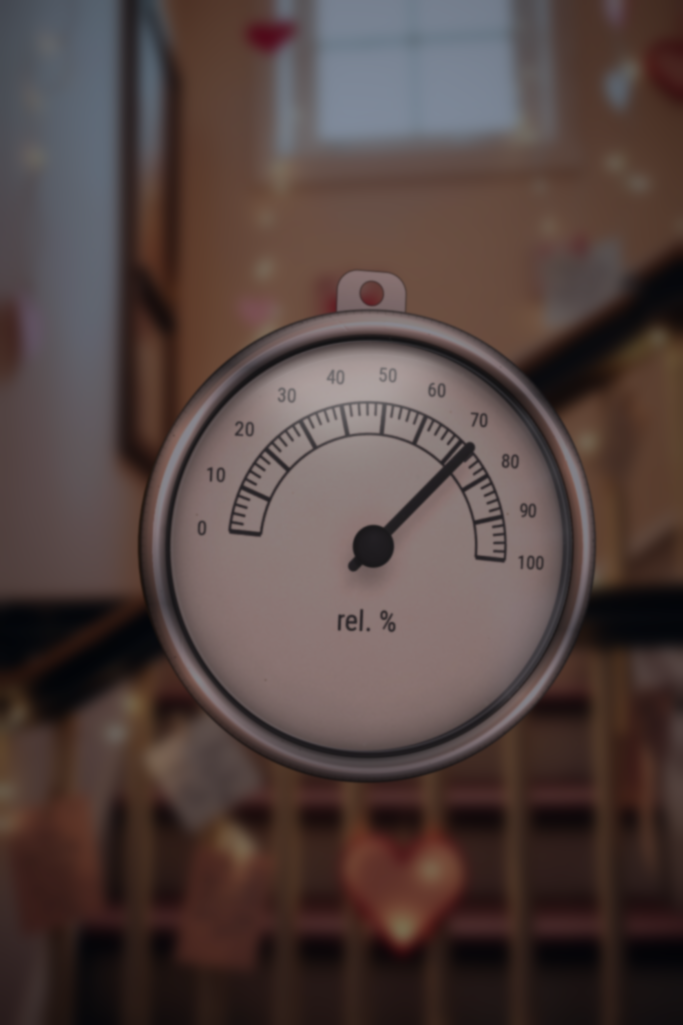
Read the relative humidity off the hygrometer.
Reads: 72 %
